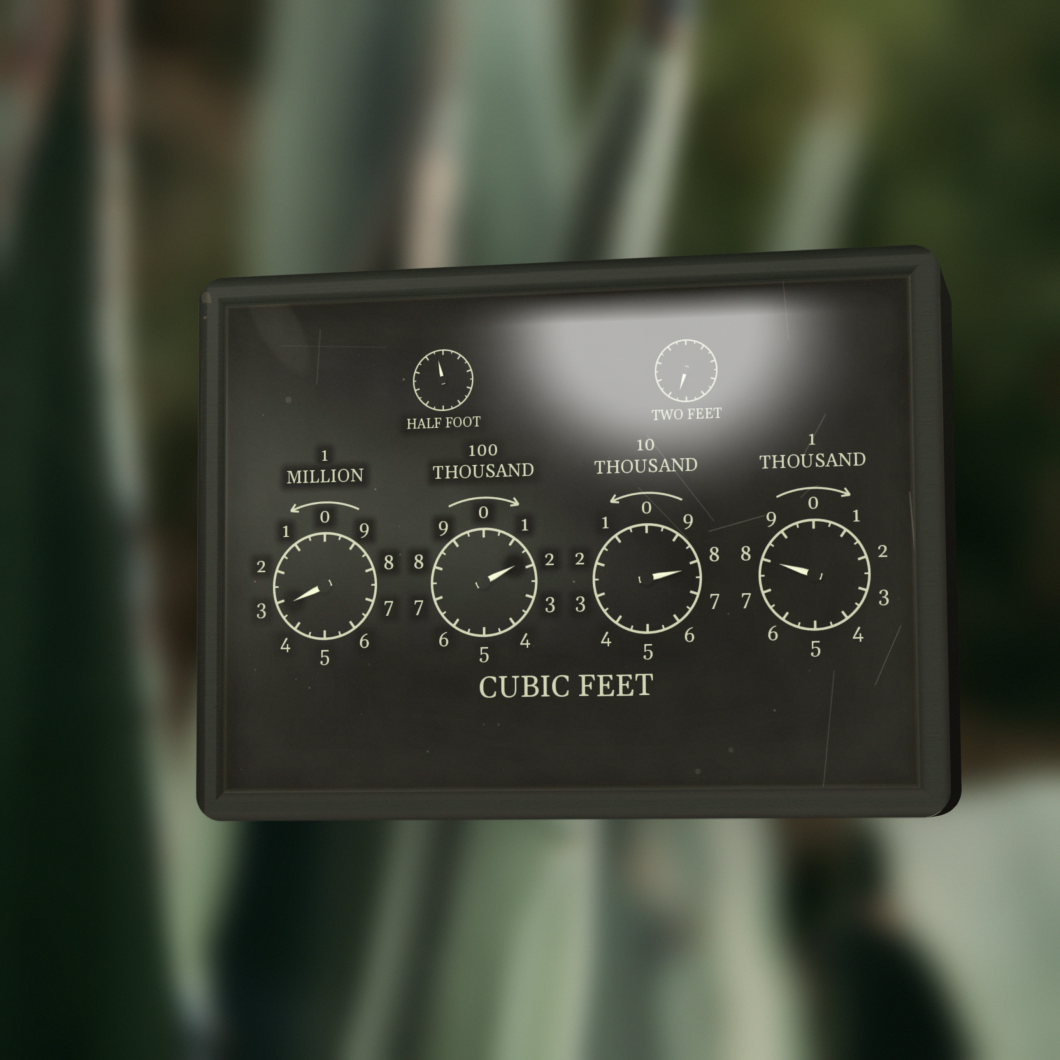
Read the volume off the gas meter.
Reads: 317800 ft³
